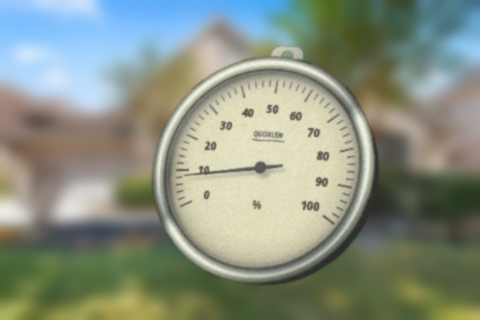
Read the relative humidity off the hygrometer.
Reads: 8 %
